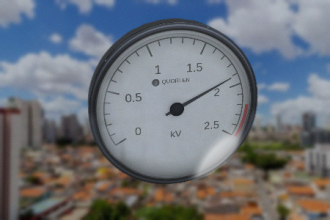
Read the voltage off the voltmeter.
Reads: 1.9 kV
